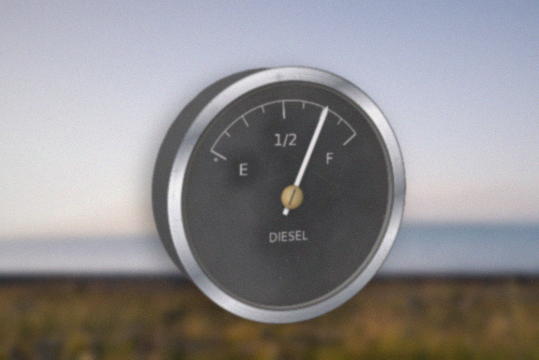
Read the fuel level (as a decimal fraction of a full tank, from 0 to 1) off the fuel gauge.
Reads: 0.75
